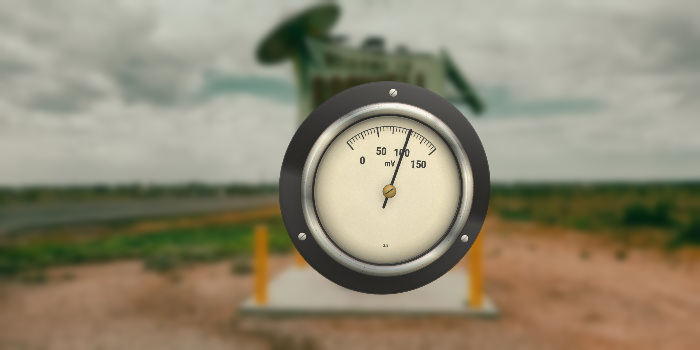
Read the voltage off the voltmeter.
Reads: 100 mV
